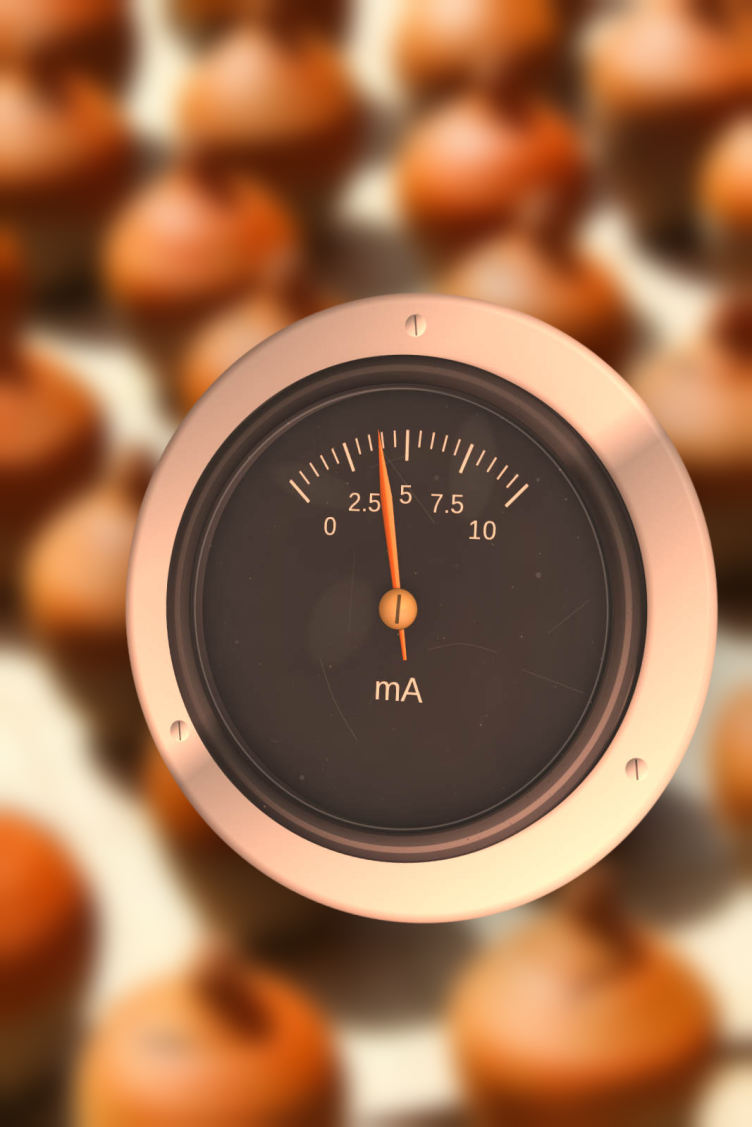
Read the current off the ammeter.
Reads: 4 mA
